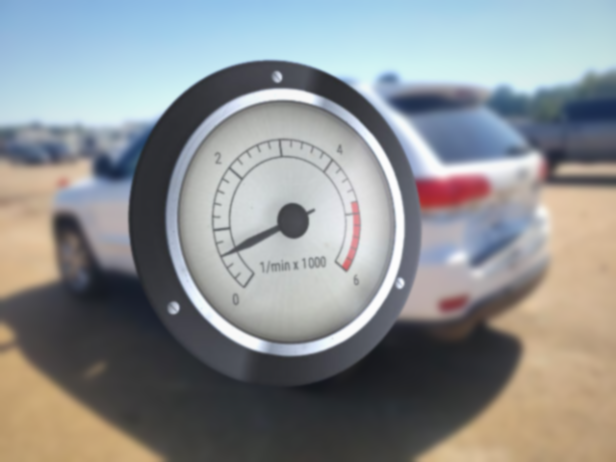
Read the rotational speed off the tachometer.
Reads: 600 rpm
